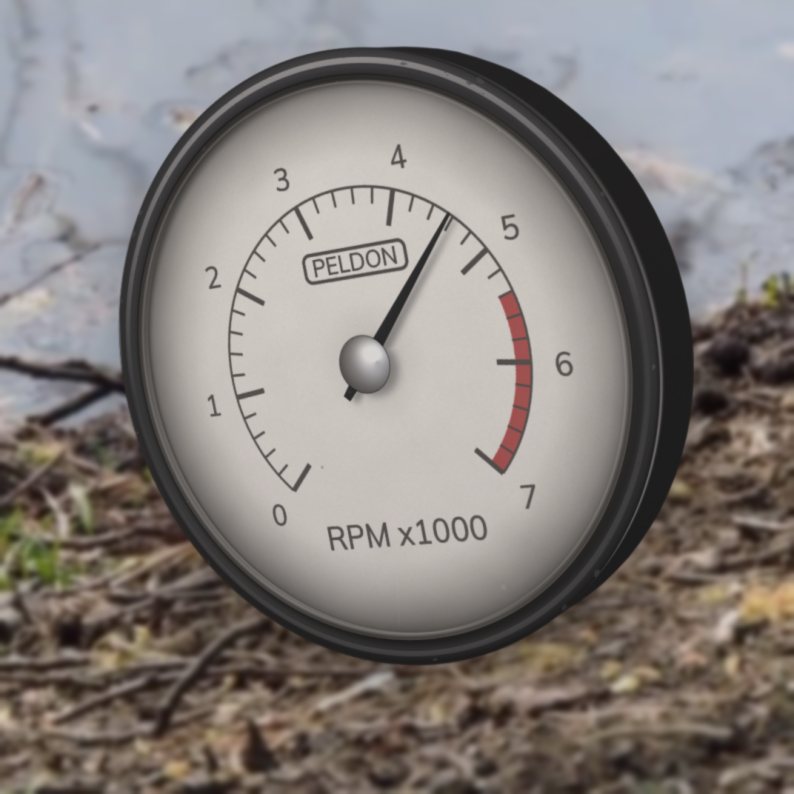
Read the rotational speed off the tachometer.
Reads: 4600 rpm
